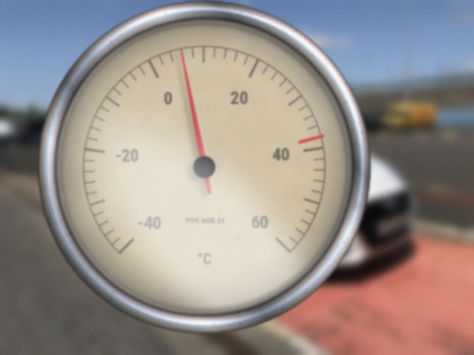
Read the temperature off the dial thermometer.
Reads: 6 °C
